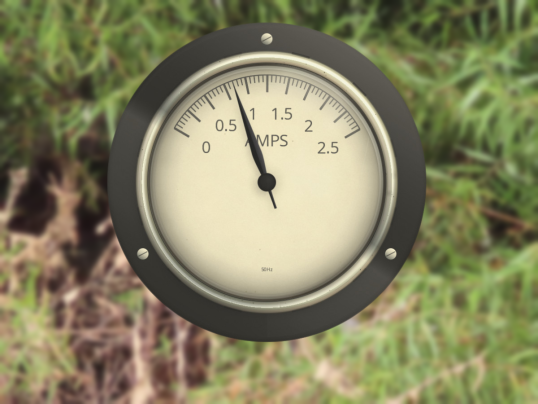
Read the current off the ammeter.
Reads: 0.85 A
